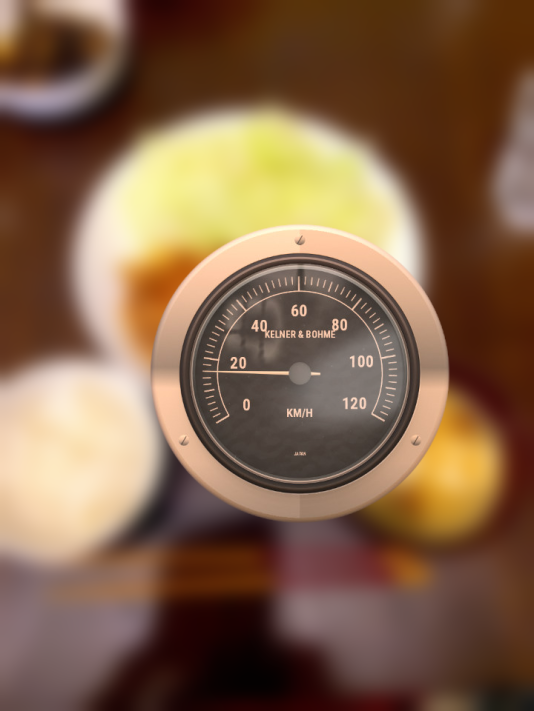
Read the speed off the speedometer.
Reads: 16 km/h
